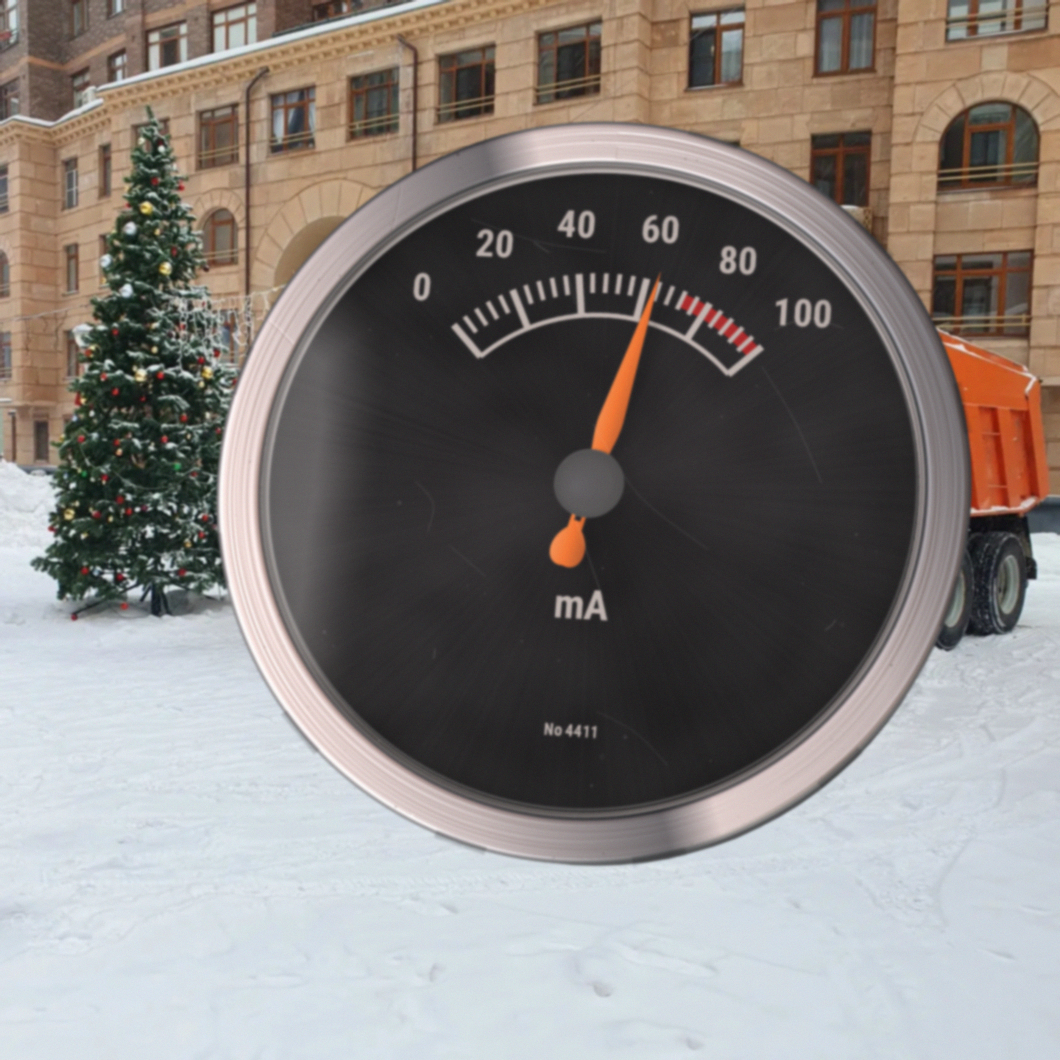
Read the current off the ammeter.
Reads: 64 mA
